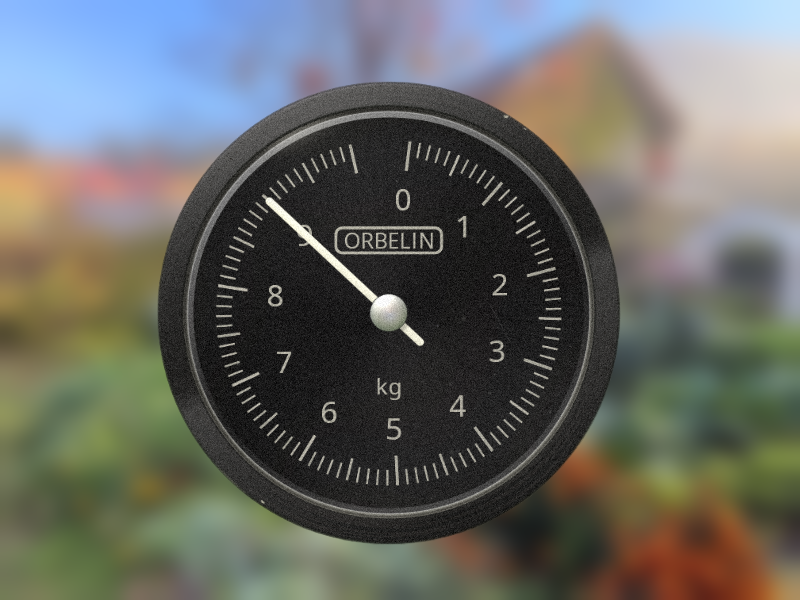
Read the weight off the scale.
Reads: 9 kg
